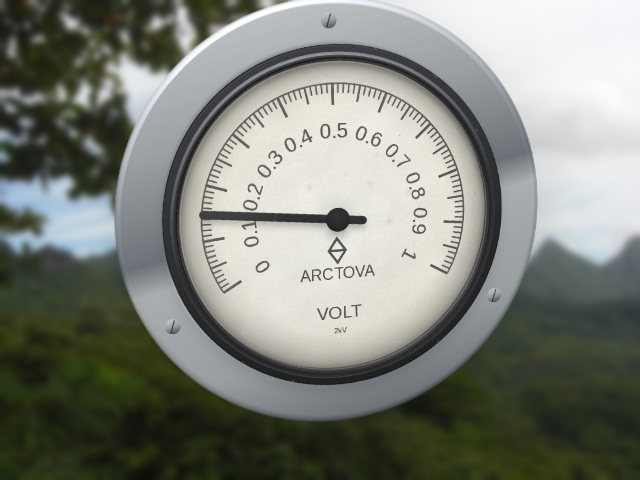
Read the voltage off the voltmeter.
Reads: 0.15 V
